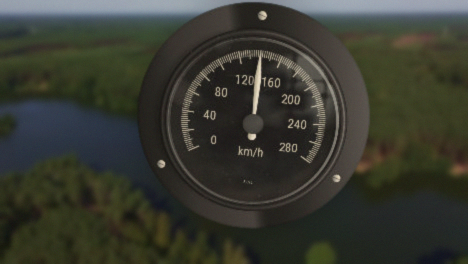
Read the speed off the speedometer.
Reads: 140 km/h
